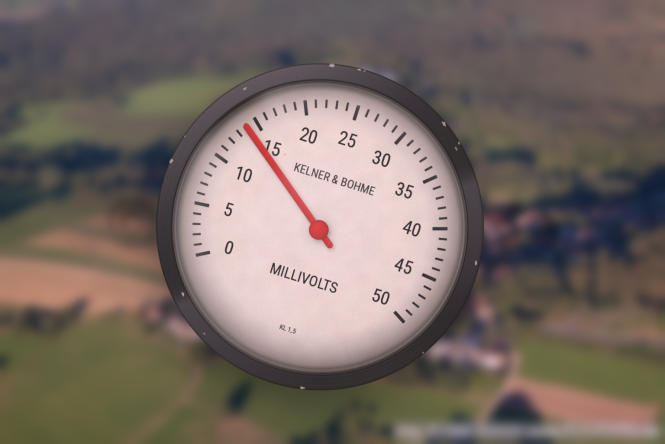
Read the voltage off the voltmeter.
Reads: 14 mV
